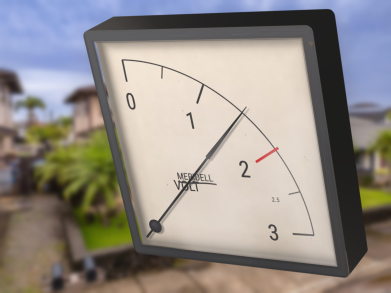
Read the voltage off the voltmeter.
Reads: 1.5 V
